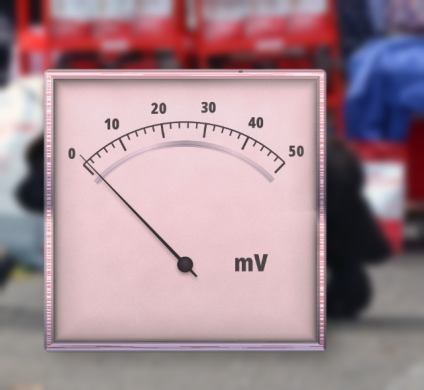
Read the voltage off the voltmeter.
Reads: 1 mV
